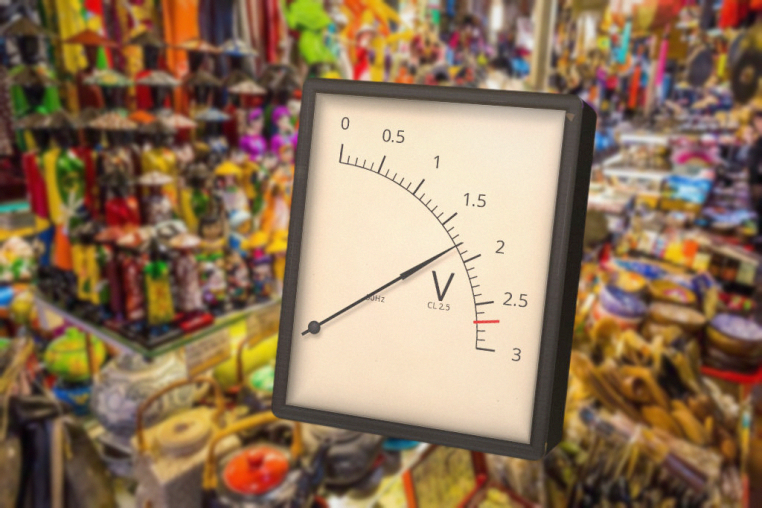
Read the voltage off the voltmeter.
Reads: 1.8 V
